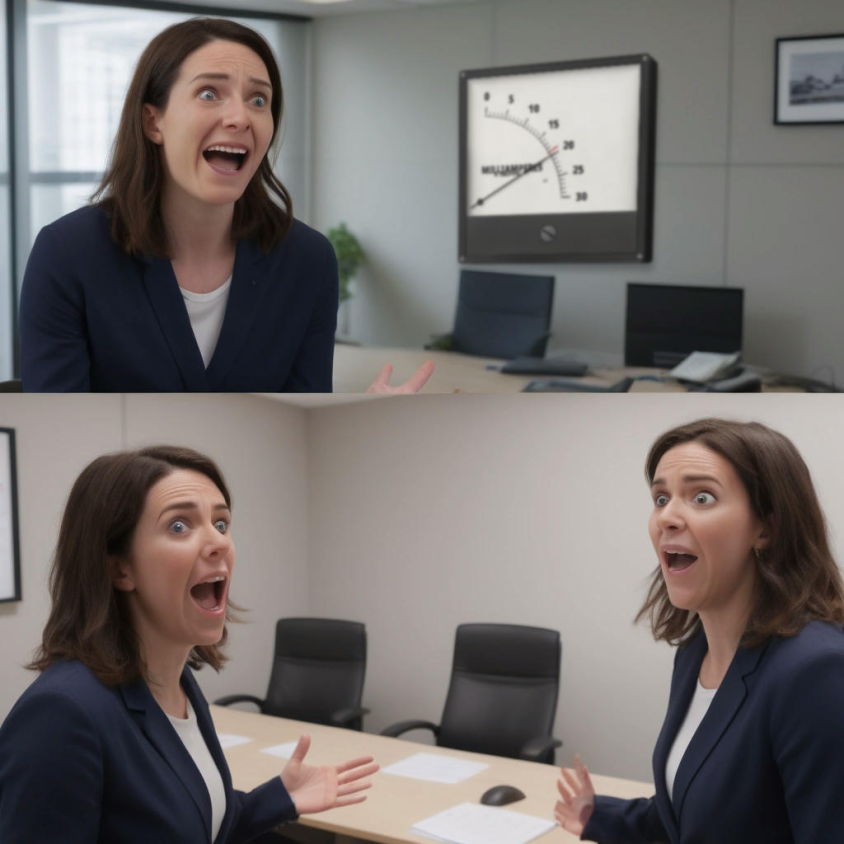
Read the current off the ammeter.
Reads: 20 mA
